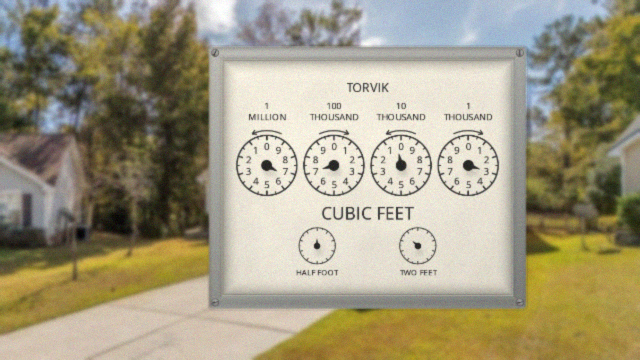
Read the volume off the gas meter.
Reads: 670300 ft³
